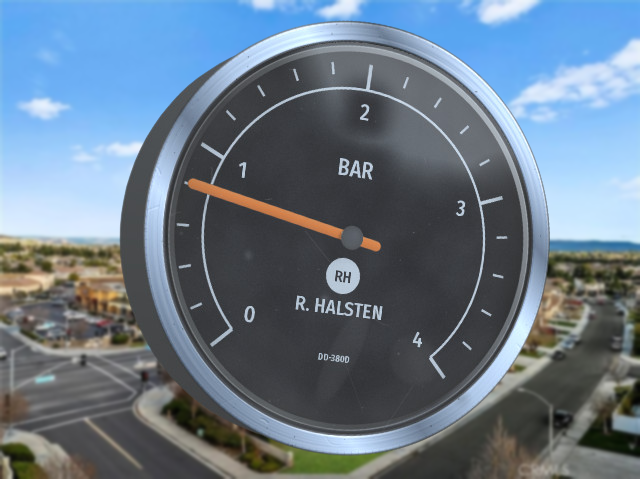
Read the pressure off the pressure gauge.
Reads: 0.8 bar
